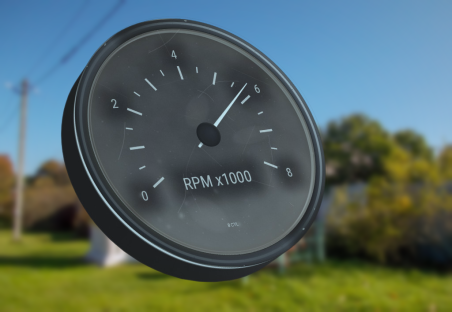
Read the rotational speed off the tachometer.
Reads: 5750 rpm
